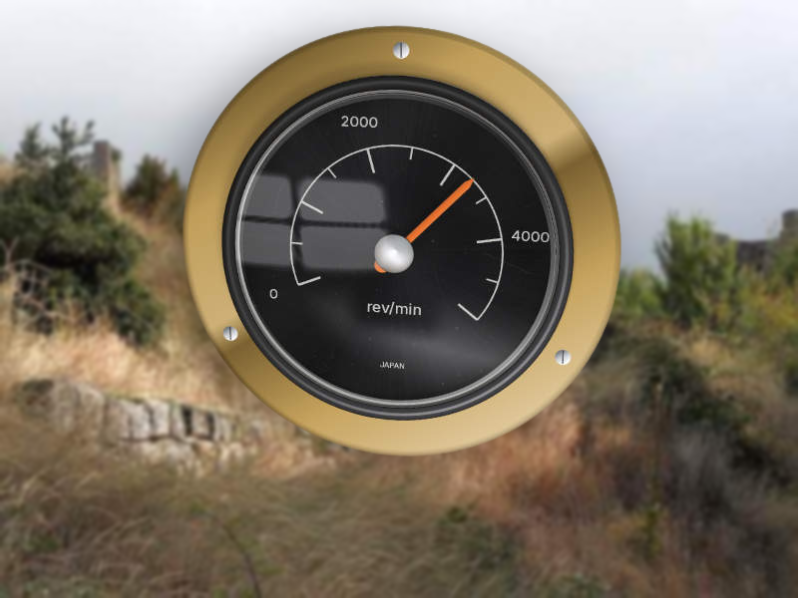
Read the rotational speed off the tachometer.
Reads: 3250 rpm
